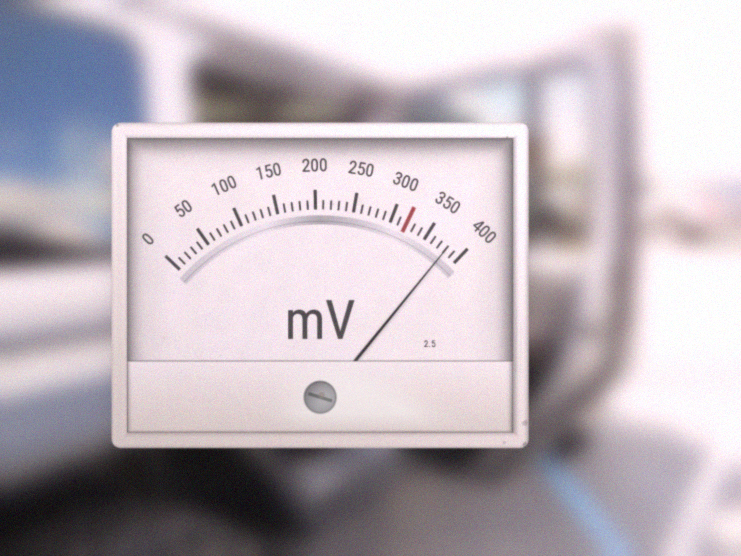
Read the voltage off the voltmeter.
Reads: 380 mV
